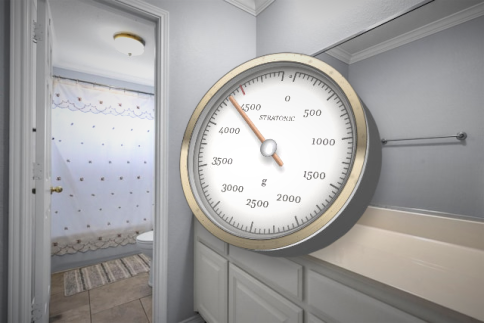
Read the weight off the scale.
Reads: 4350 g
